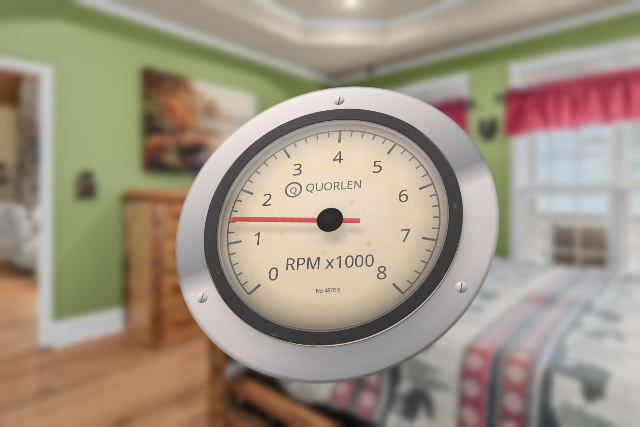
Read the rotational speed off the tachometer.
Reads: 1400 rpm
